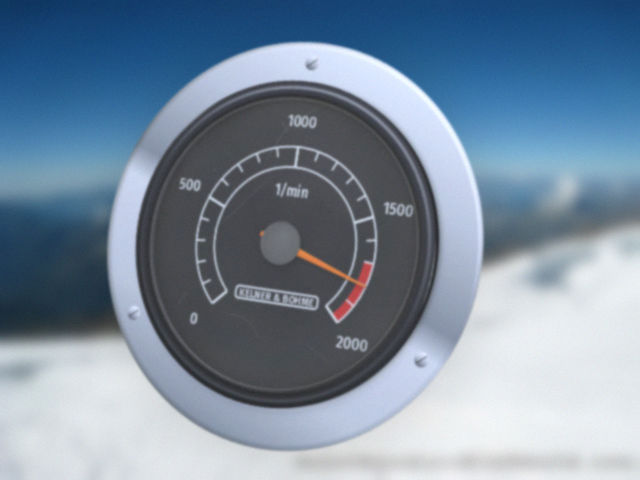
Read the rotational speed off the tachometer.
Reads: 1800 rpm
